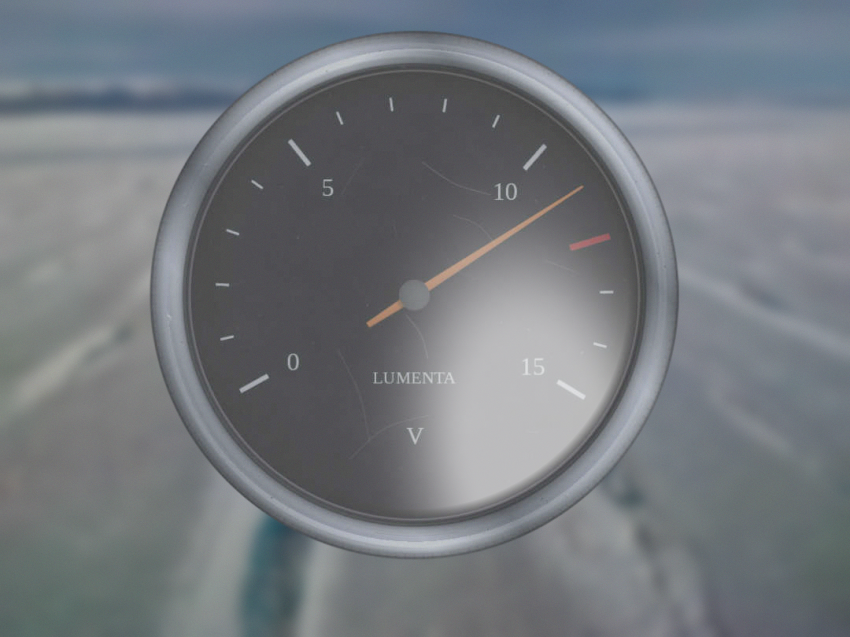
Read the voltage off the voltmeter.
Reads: 11 V
